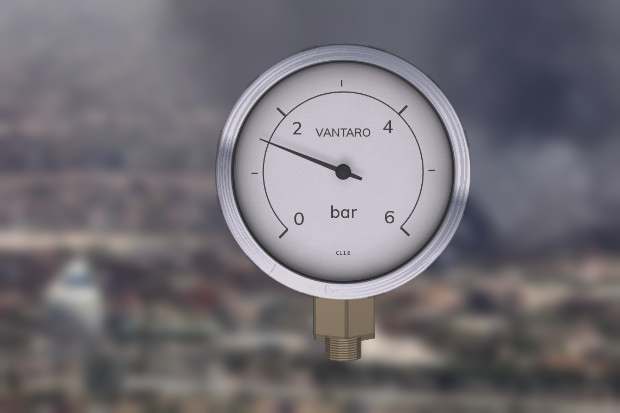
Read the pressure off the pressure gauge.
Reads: 1.5 bar
